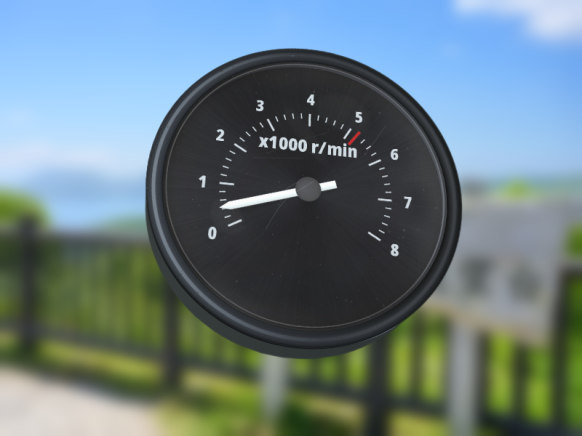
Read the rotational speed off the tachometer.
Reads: 400 rpm
